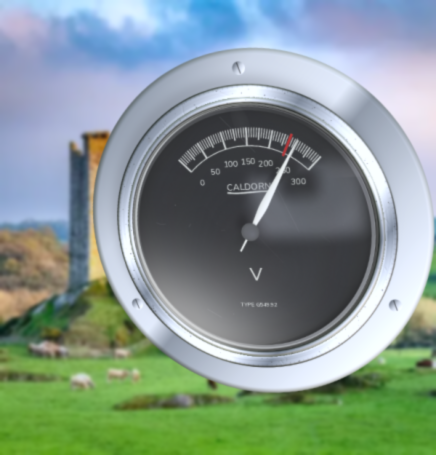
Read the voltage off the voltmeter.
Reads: 250 V
